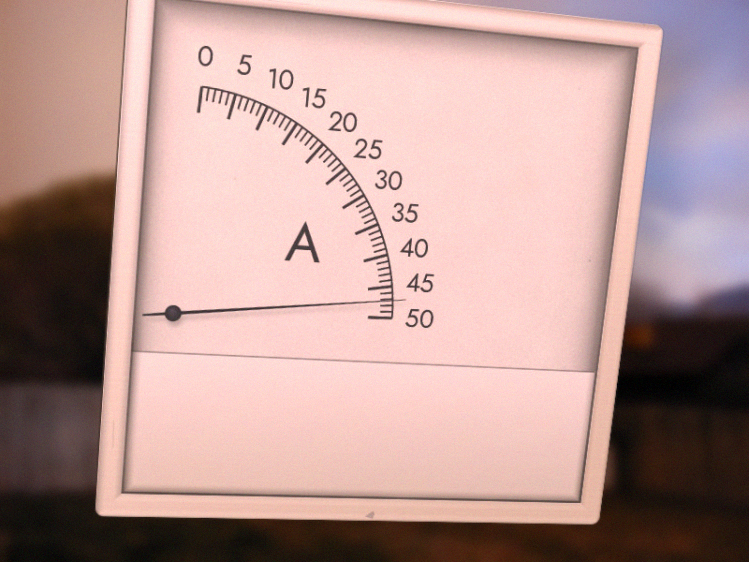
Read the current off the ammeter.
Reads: 47 A
